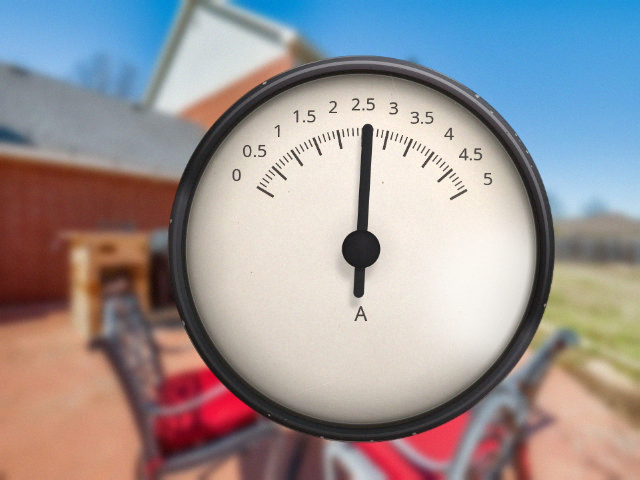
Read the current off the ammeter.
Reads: 2.6 A
